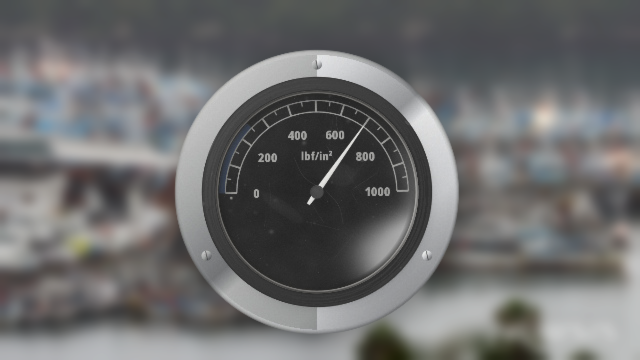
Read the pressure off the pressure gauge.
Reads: 700 psi
